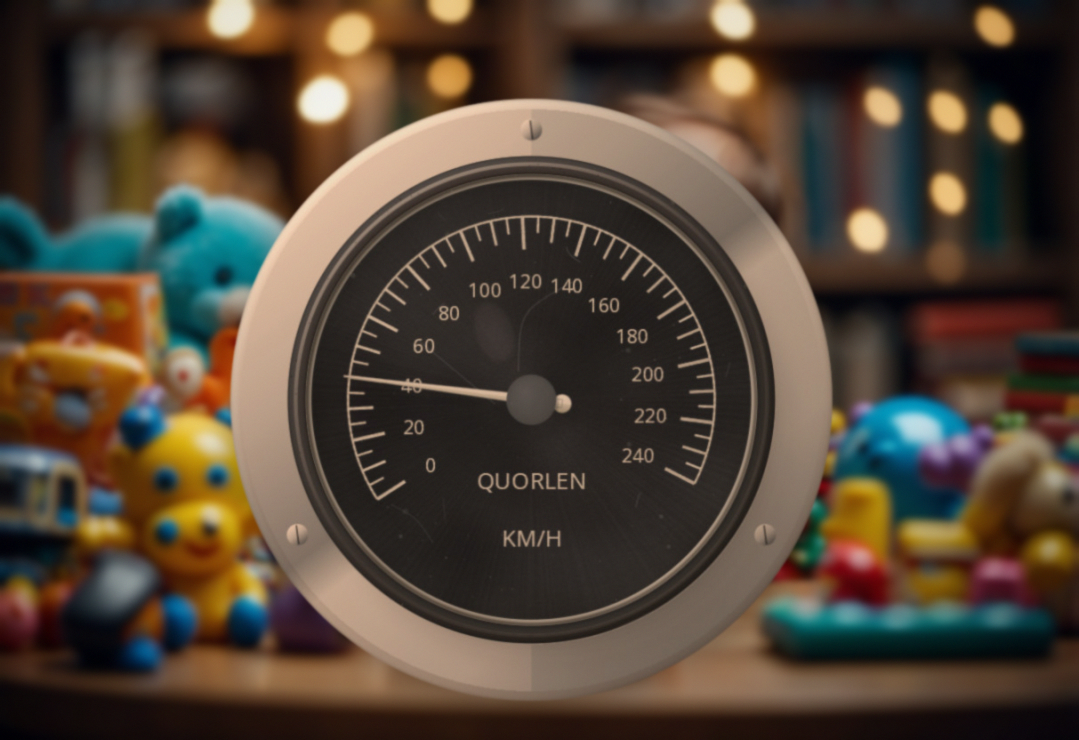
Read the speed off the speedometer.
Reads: 40 km/h
